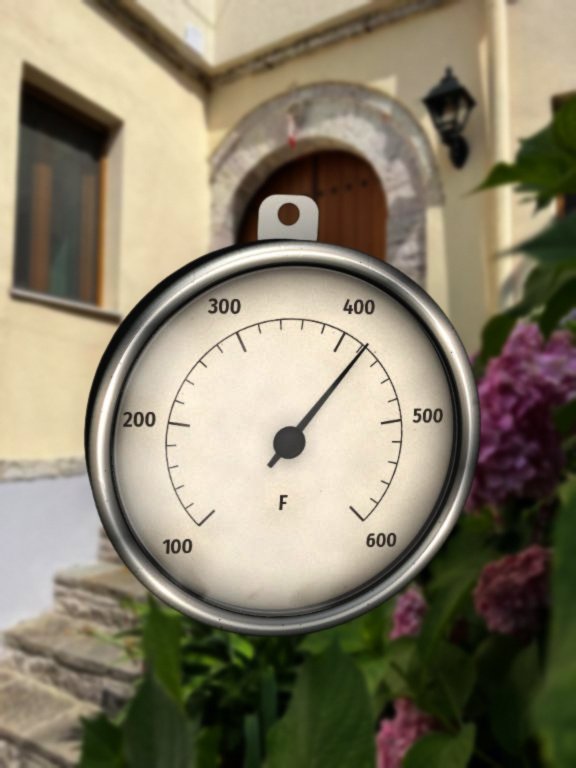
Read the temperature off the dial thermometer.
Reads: 420 °F
